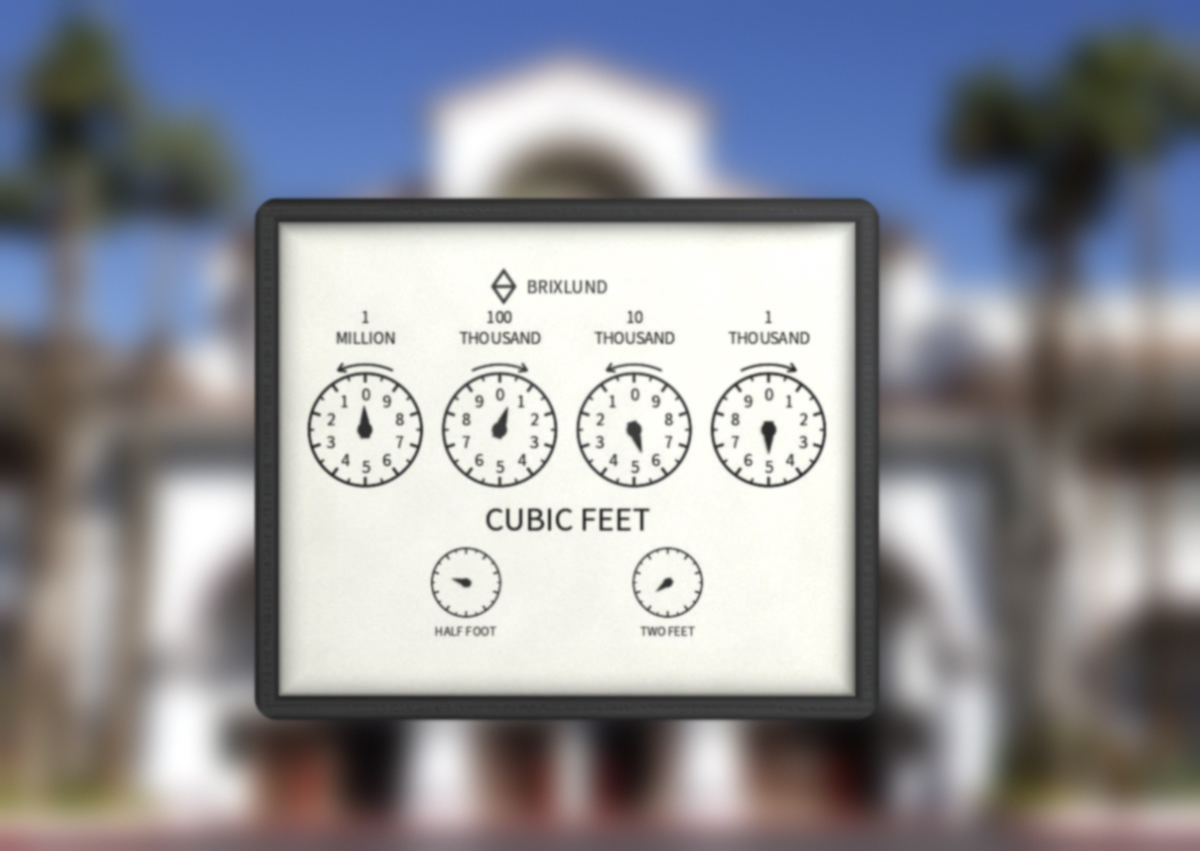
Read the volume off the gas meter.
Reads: 5500 ft³
